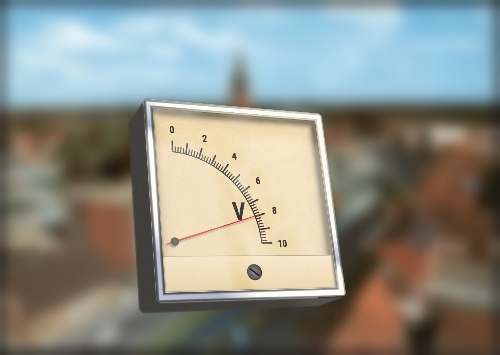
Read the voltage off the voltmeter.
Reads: 8 V
